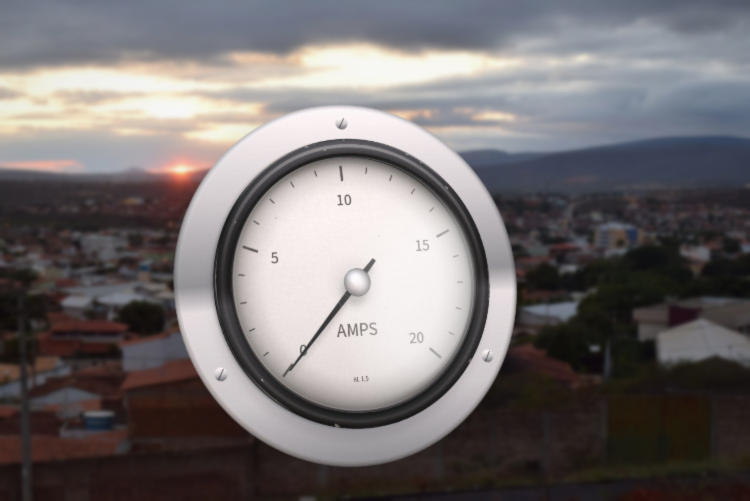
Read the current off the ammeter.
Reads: 0 A
